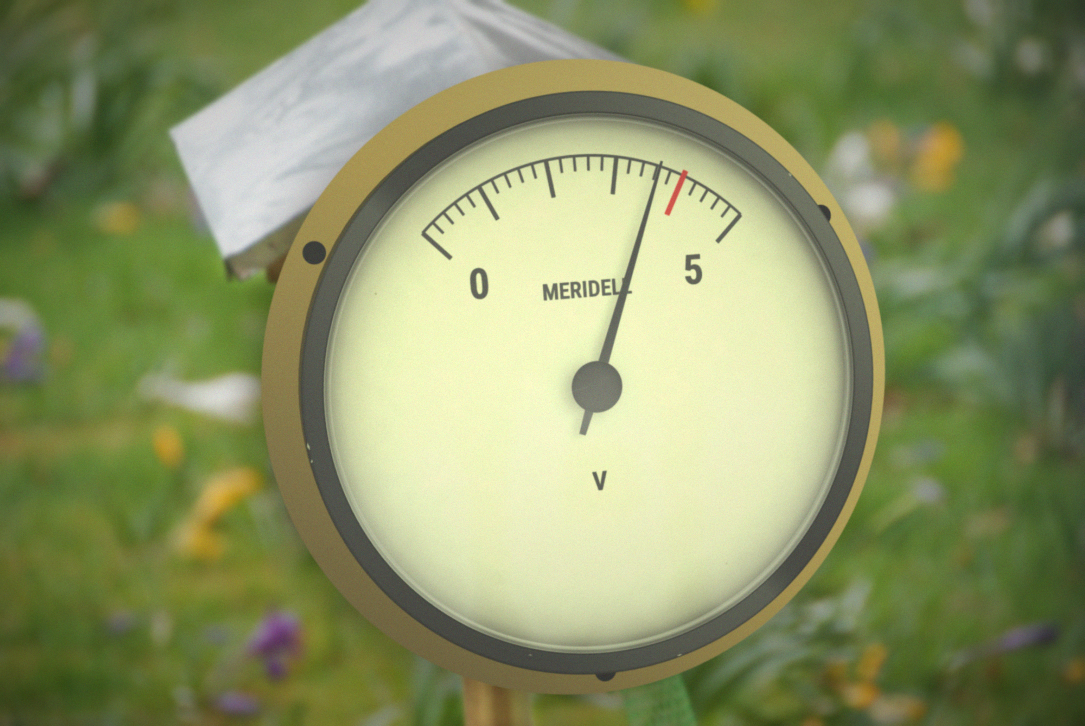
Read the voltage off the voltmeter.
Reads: 3.6 V
